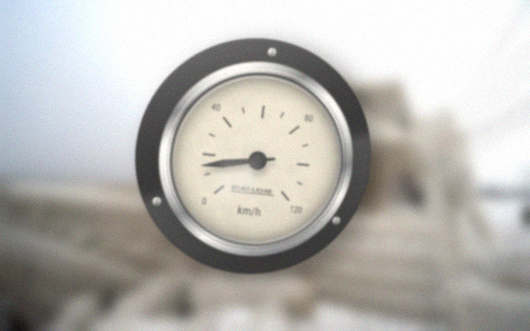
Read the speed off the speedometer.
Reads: 15 km/h
